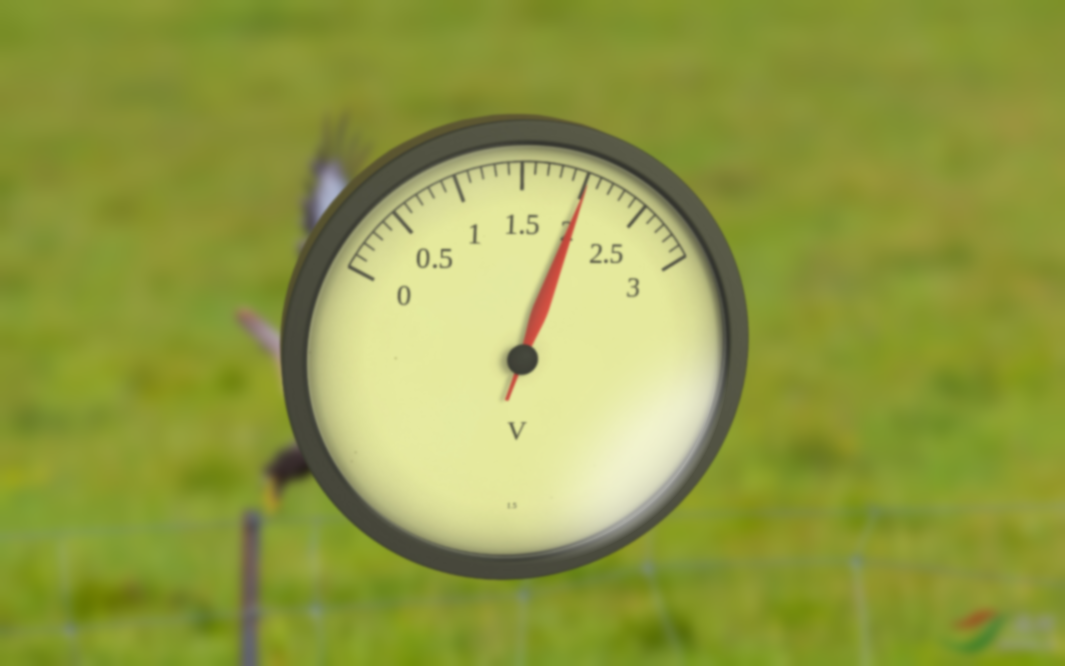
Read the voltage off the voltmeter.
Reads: 2 V
